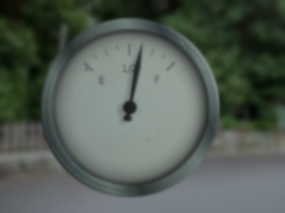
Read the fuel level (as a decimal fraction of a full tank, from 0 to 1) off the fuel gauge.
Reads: 0.625
